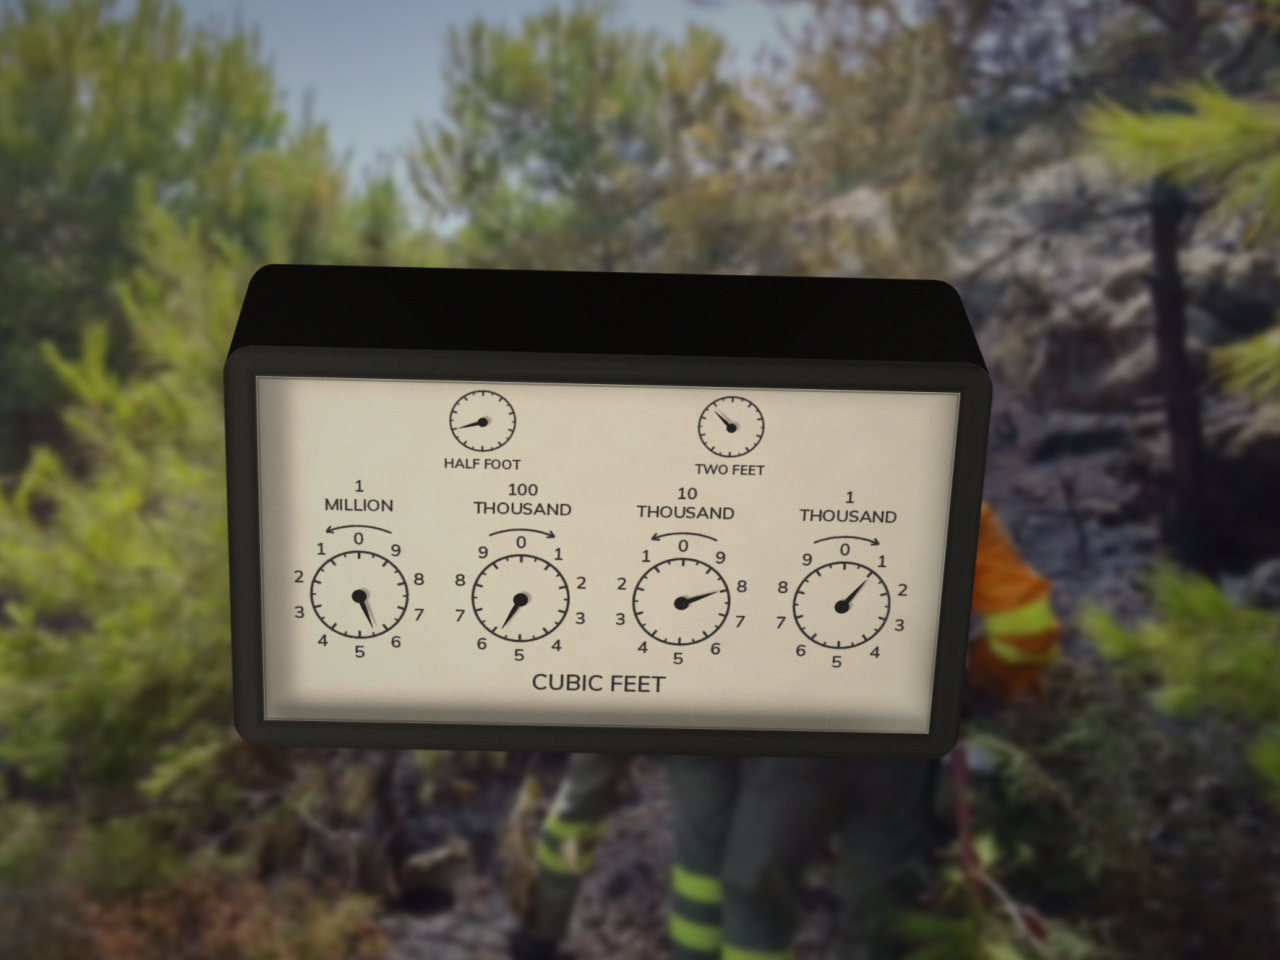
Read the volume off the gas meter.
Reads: 558100 ft³
